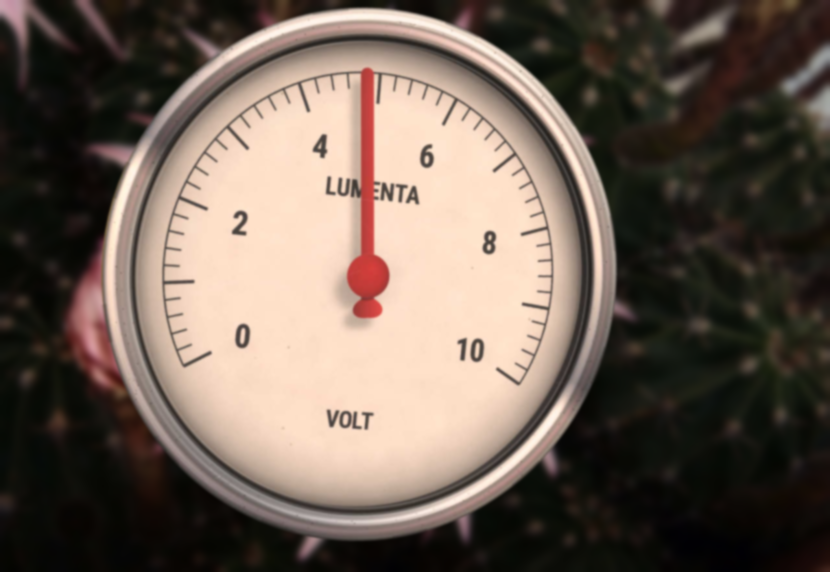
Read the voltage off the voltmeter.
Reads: 4.8 V
